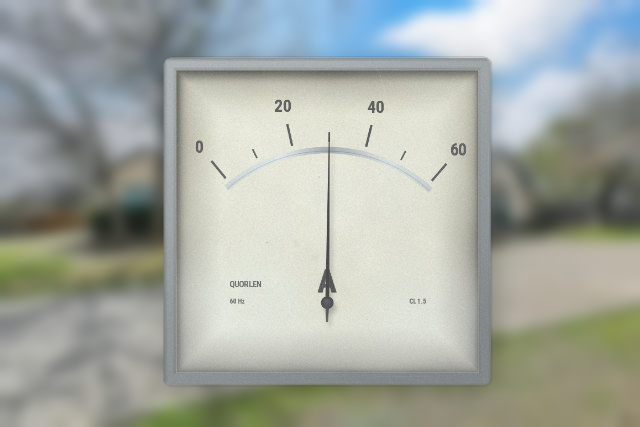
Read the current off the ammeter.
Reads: 30 A
